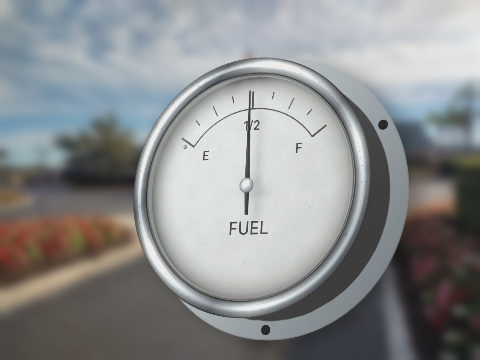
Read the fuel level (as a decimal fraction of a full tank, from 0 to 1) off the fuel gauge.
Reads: 0.5
